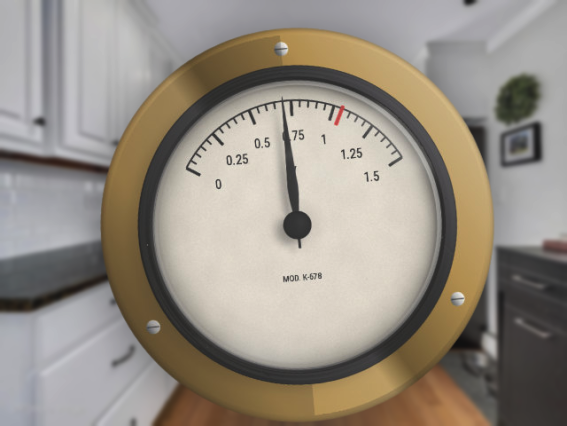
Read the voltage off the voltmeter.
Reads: 0.7 V
